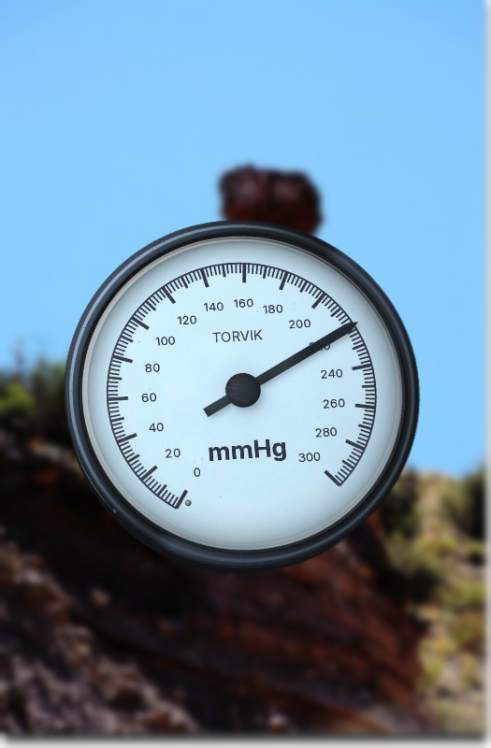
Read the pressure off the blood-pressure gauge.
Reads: 220 mmHg
